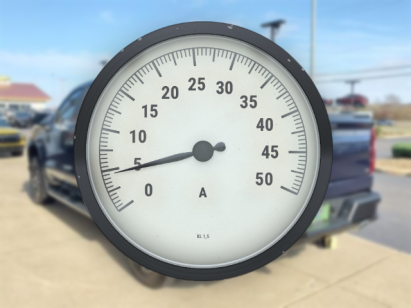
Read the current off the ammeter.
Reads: 4.5 A
